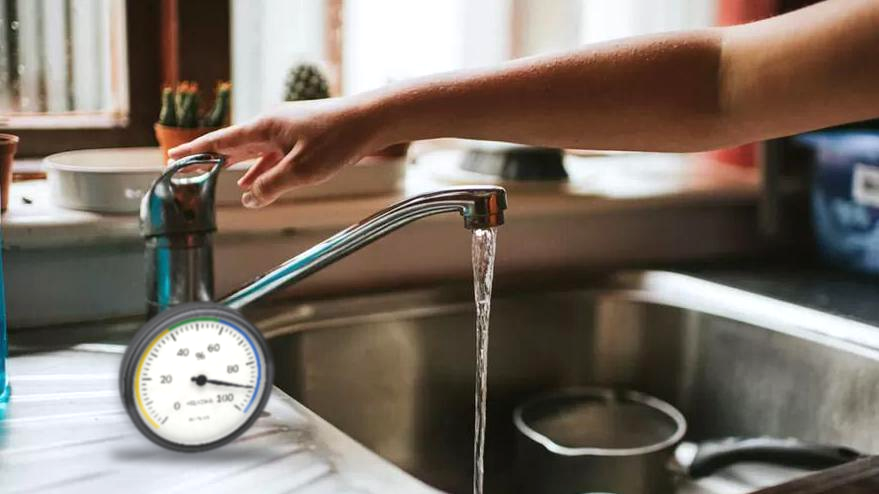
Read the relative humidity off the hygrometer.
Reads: 90 %
